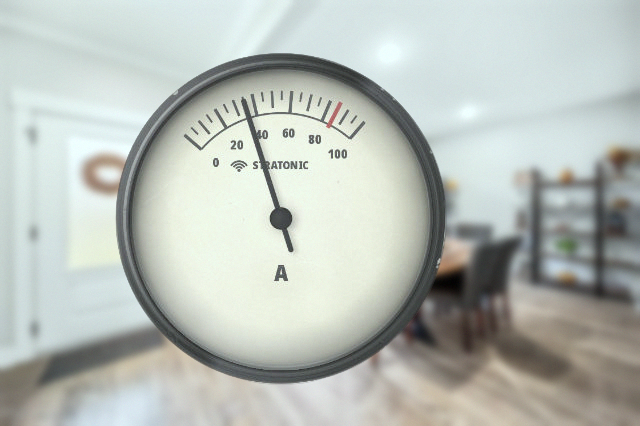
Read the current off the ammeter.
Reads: 35 A
